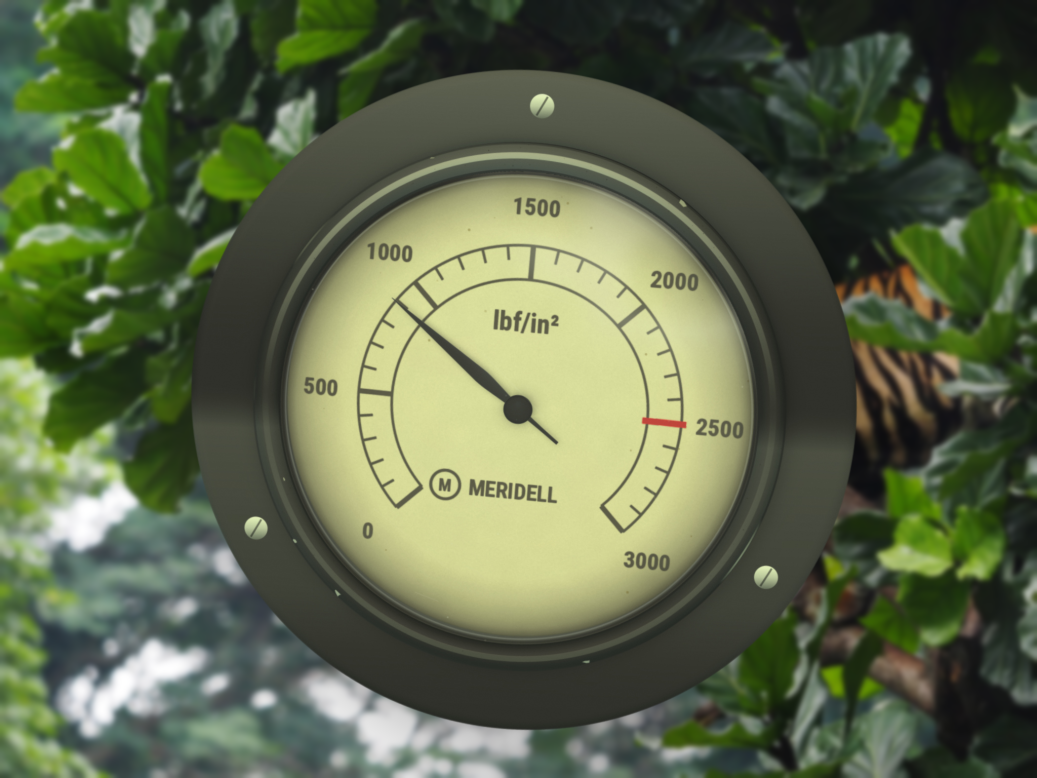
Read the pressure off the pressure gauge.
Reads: 900 psi
